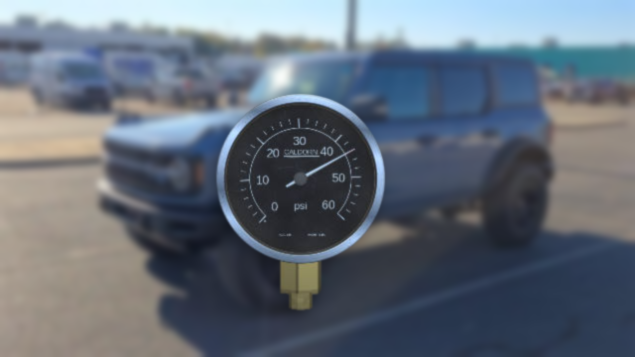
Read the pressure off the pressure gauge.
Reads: 44 psi
